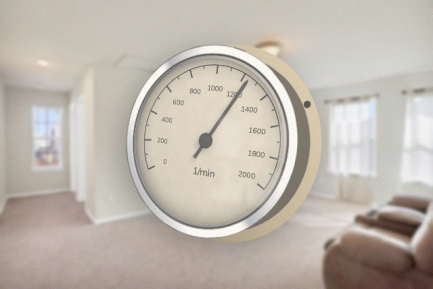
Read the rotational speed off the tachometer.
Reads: 1250 rpm
